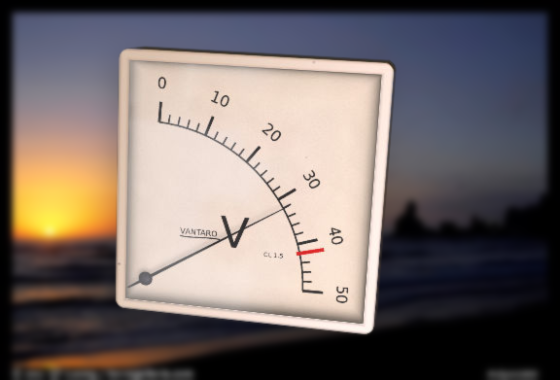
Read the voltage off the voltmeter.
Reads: 32 V
